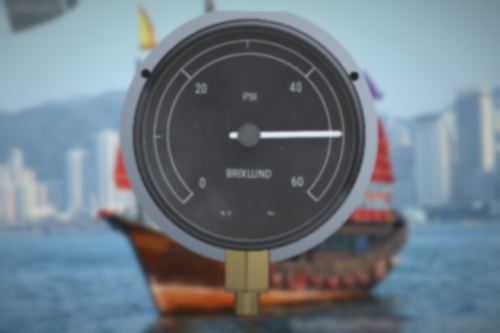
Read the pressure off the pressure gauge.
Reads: 50 psi
